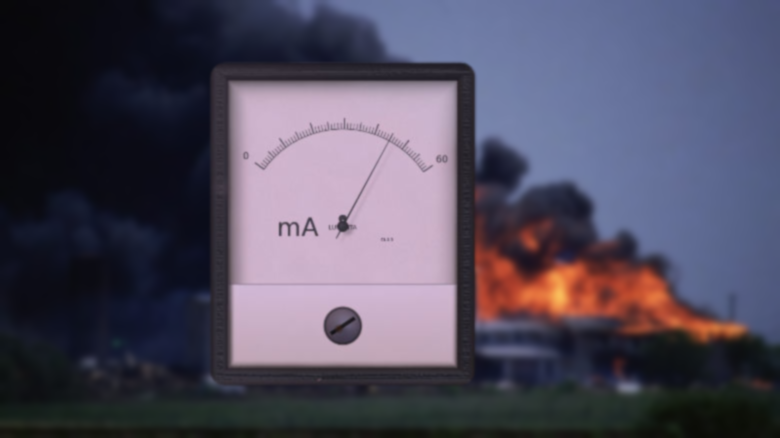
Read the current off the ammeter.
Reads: 45 mA
